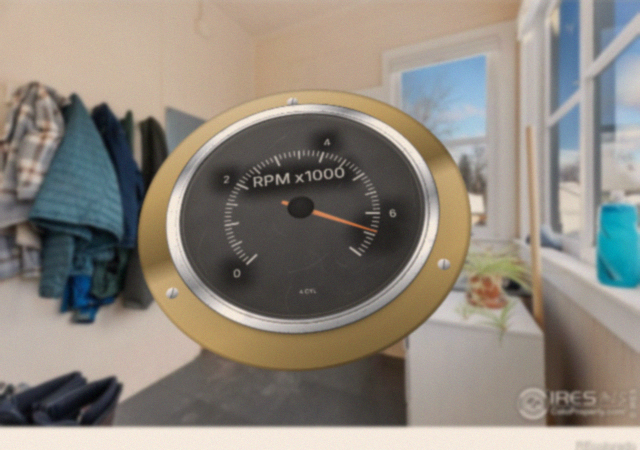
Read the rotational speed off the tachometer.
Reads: 6500 rpm
